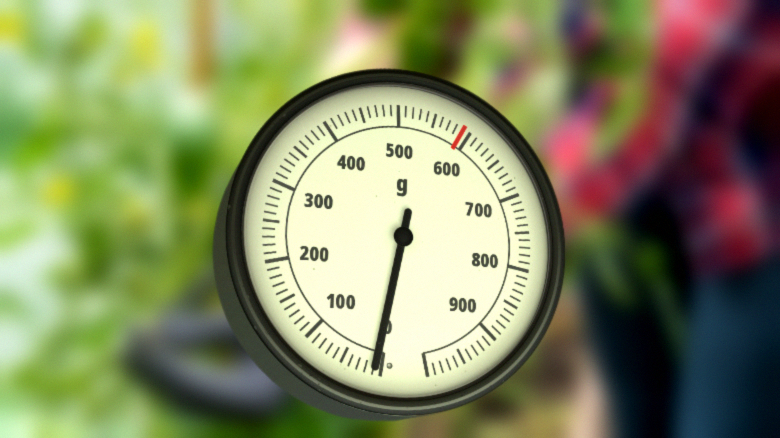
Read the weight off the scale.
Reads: 10 g
